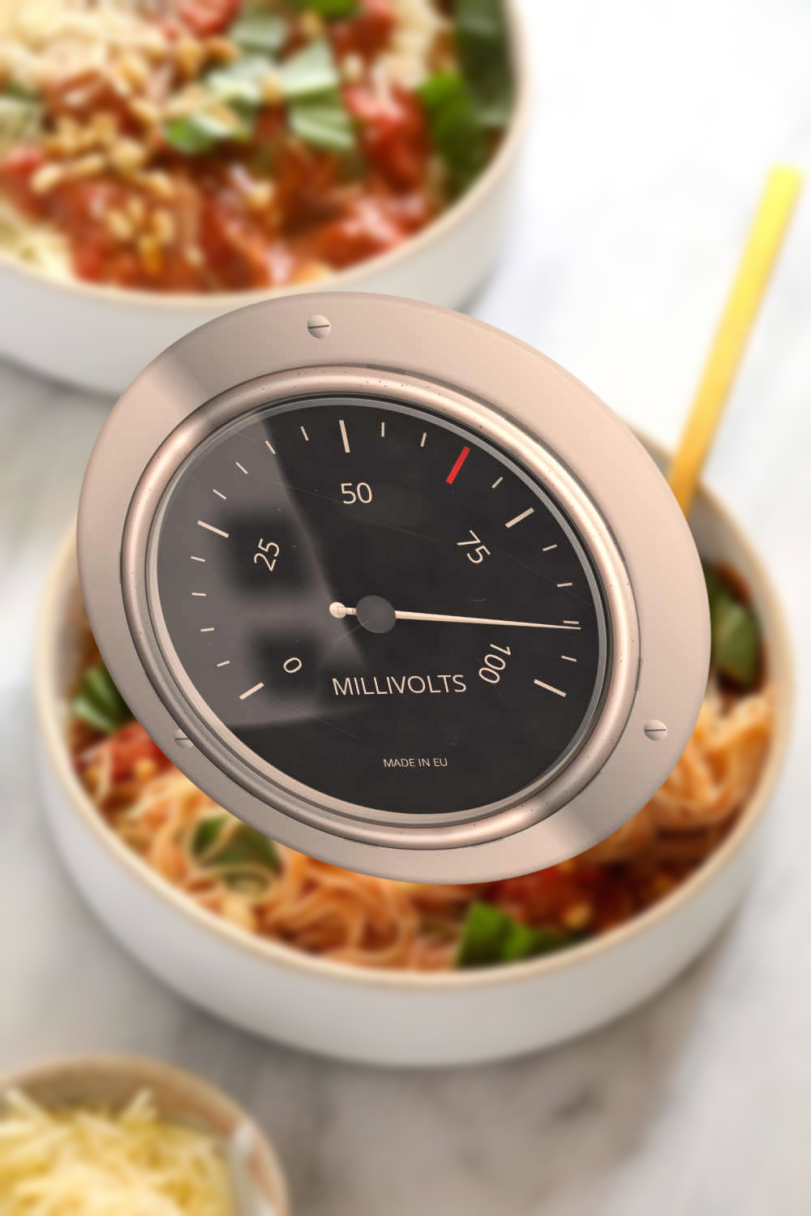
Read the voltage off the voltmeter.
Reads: 90 mV
